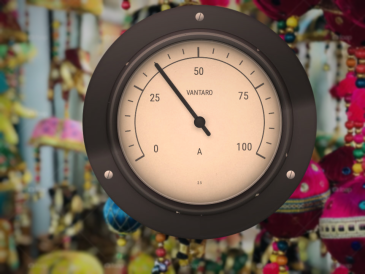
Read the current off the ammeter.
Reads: 35 A
